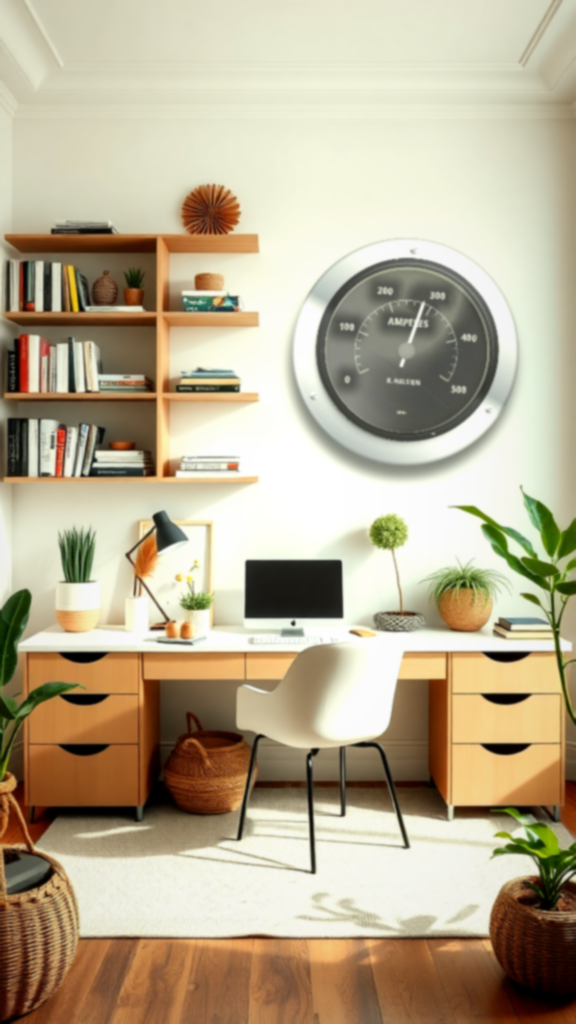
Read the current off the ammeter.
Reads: 280 A
